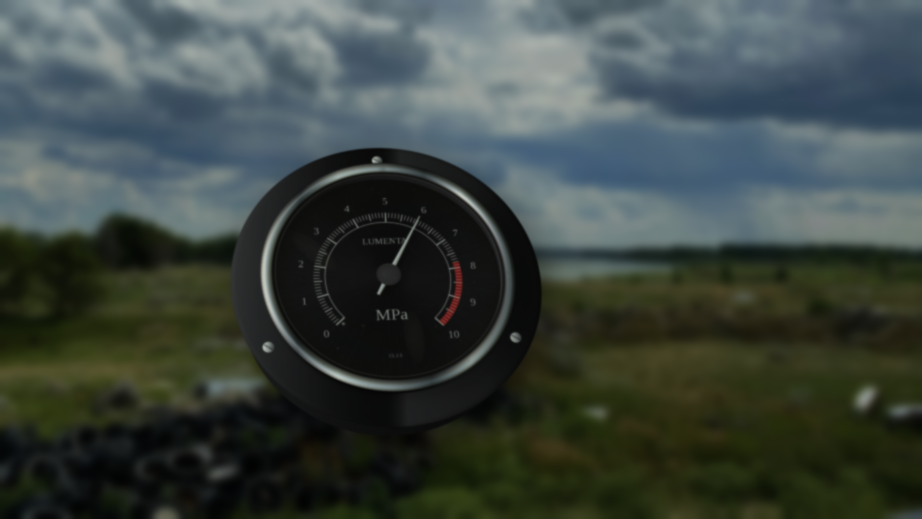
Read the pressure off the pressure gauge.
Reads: 6 MPa
